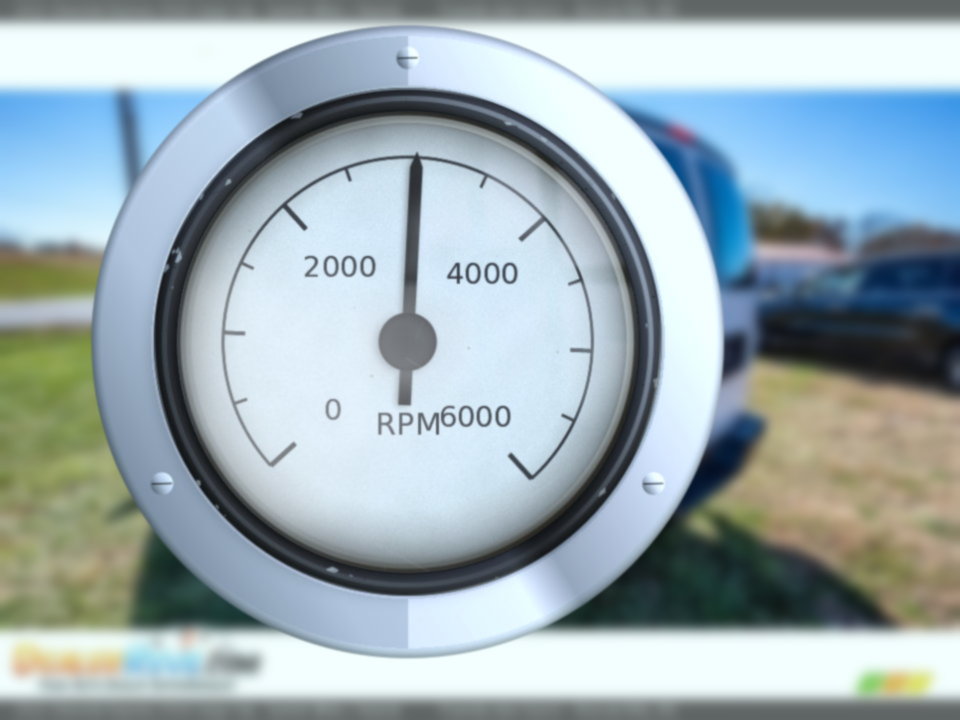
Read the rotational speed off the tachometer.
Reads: 3000 rpm
